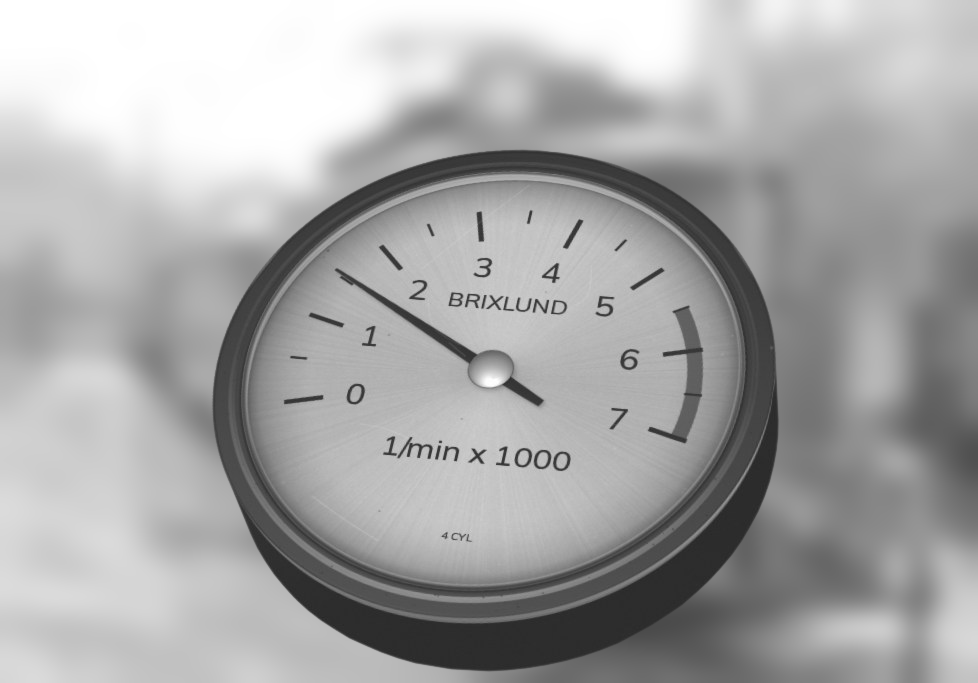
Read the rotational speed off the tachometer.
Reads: 1500 rpm
